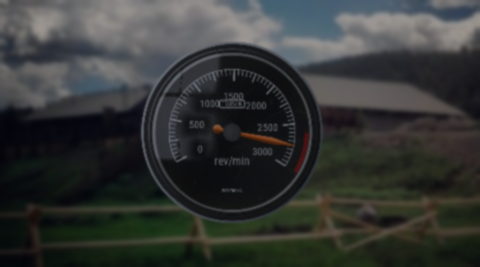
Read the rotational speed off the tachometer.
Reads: 2750 rpm
